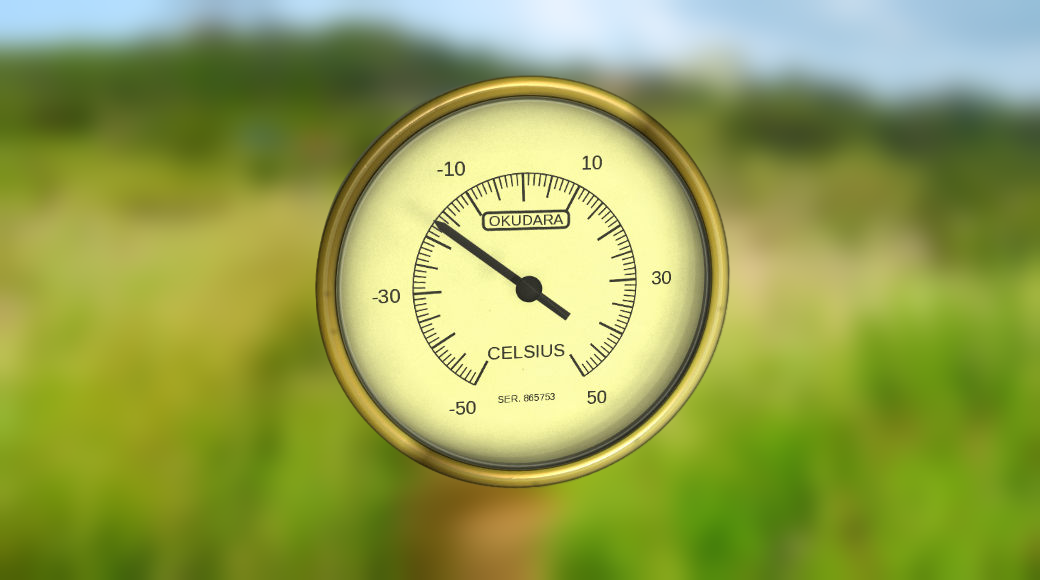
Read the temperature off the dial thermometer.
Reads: -17 °C
